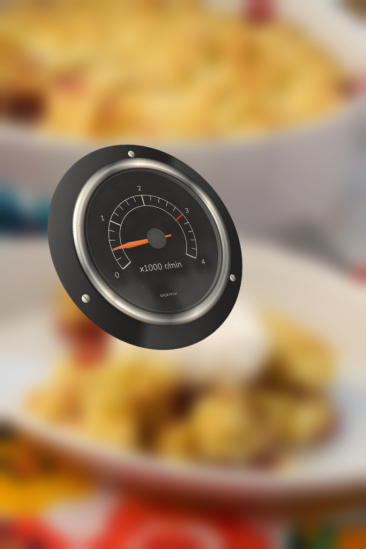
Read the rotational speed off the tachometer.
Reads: 400 rpm
